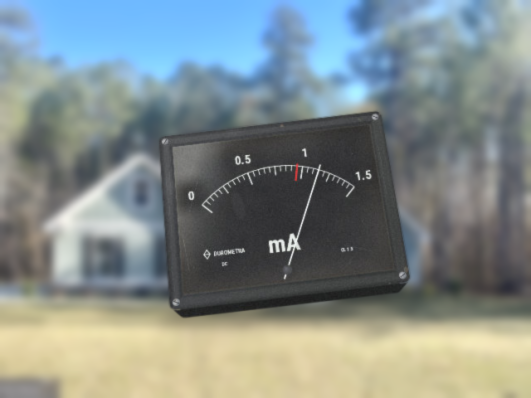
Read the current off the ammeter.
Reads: 1.15 mA
